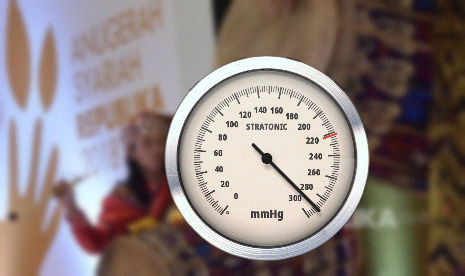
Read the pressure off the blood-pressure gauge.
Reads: 290 mmHg
